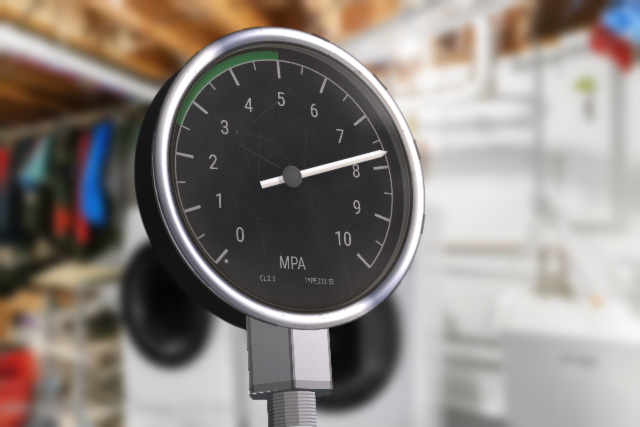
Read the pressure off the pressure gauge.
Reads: 7.75 MPa
